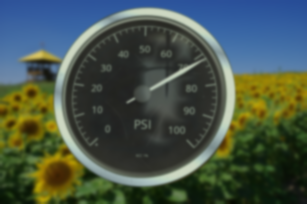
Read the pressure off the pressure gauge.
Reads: 72 psi
